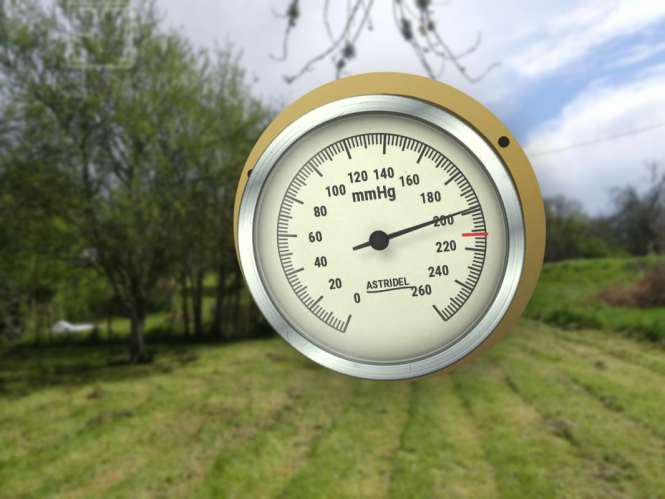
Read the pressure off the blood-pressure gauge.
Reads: 198 mmHg
